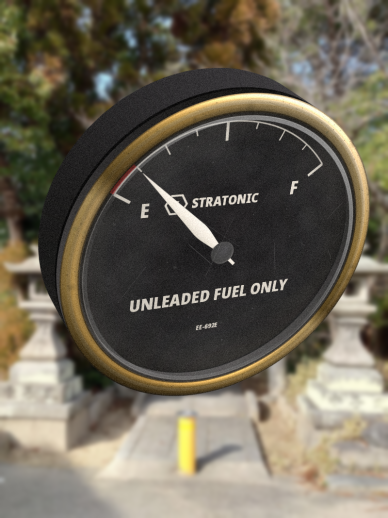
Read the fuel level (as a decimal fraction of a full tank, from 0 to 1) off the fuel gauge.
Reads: 0.125
